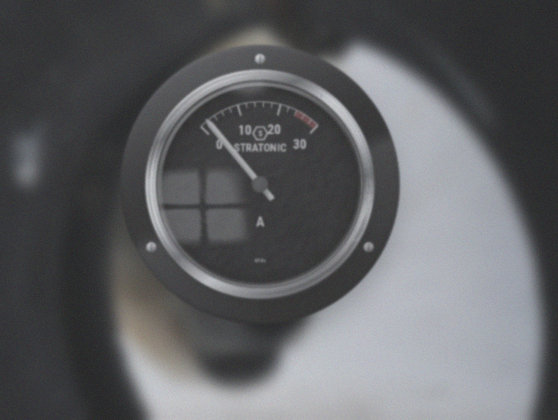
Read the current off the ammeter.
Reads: 2 A
